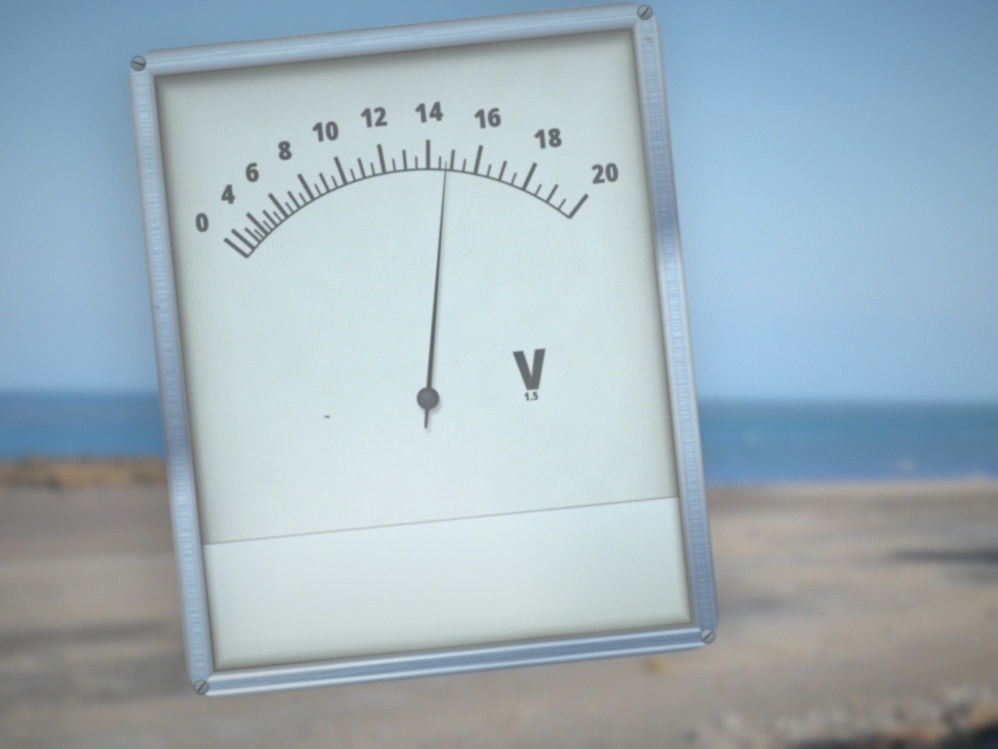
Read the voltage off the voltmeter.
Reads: 14.75 V
